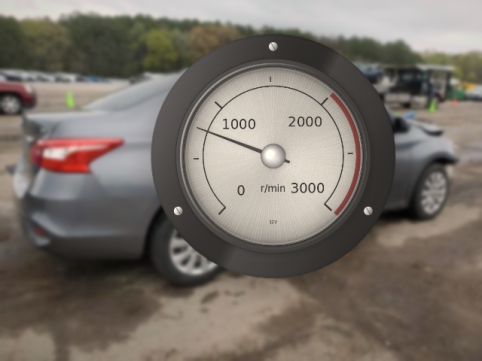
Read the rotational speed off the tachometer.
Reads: 750 rpm
